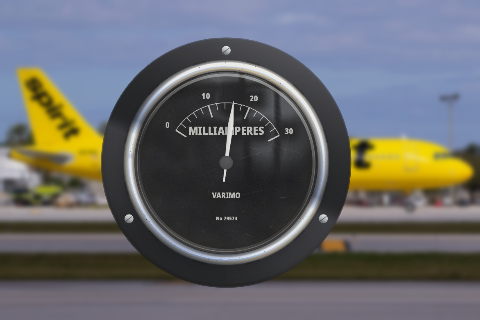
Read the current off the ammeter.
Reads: 16 mA
